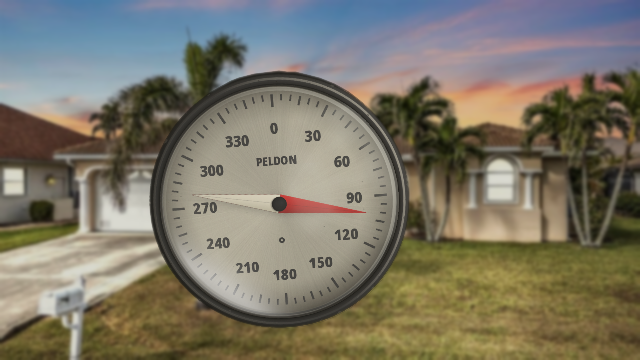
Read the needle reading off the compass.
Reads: 100 °
